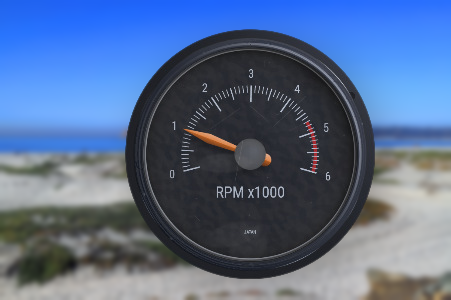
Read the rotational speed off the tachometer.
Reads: 1000 rpm
